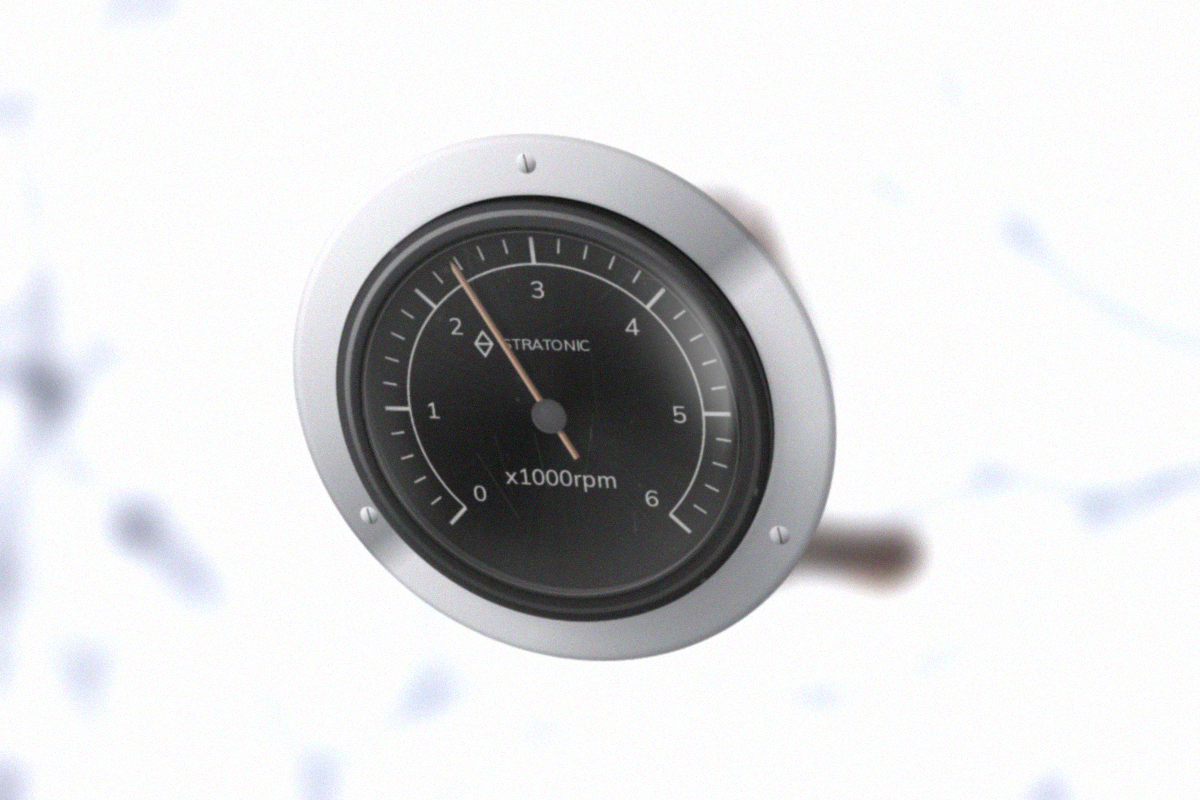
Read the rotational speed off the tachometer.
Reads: 2400 rpm
